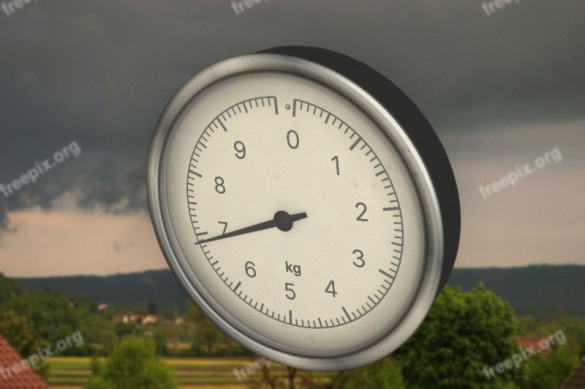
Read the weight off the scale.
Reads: 6.9 kg
